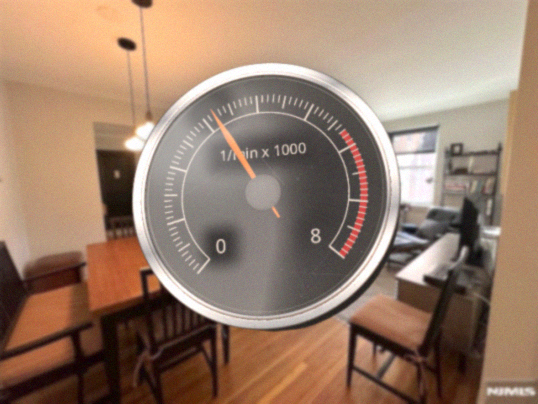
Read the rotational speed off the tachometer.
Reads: 3200 rpm
